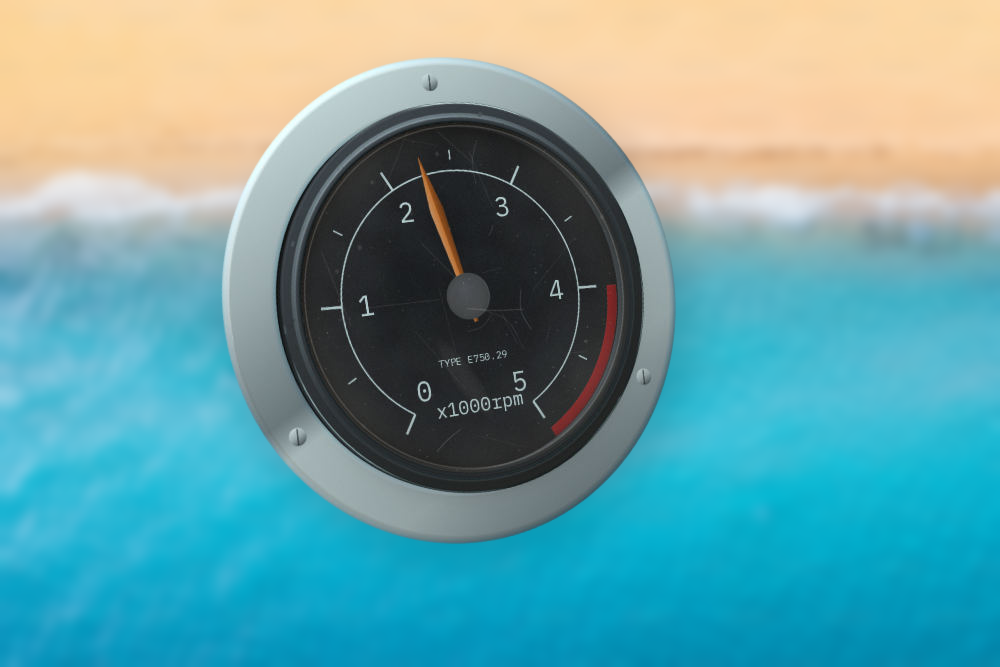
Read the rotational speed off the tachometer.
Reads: 2250 rpm
